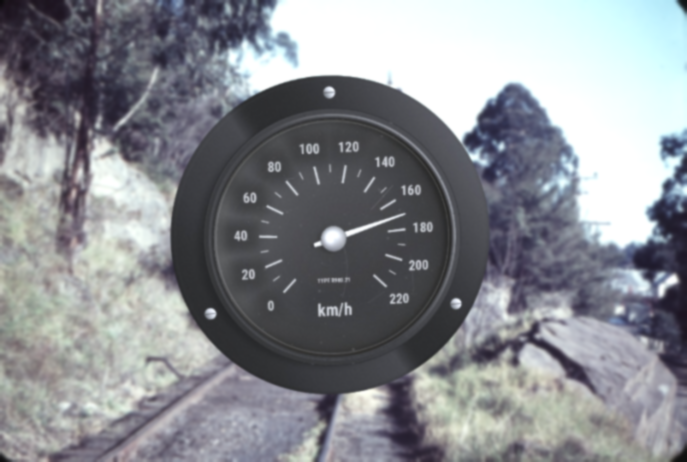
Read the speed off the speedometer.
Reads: 170 km/h
